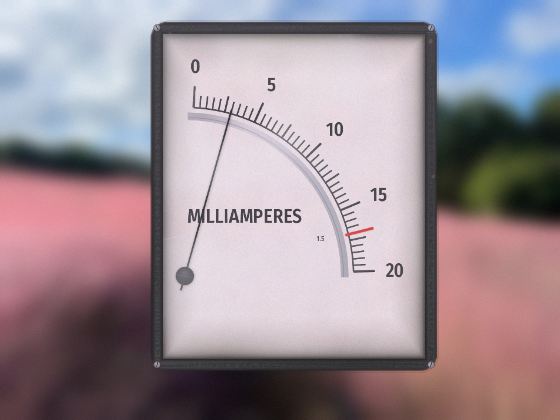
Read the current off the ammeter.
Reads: 3 mA
